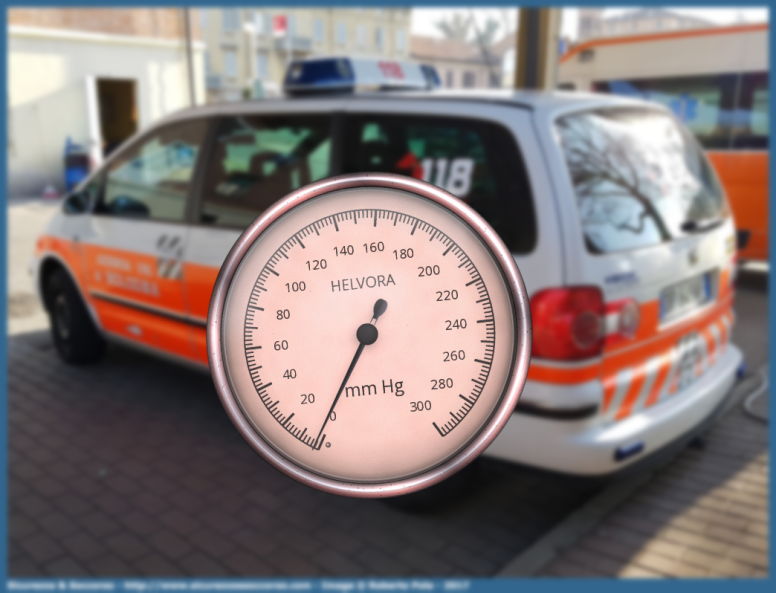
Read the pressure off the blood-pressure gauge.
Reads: 2 mmHg
